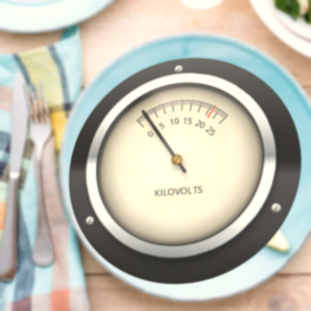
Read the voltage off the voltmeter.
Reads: 2.5 kV
